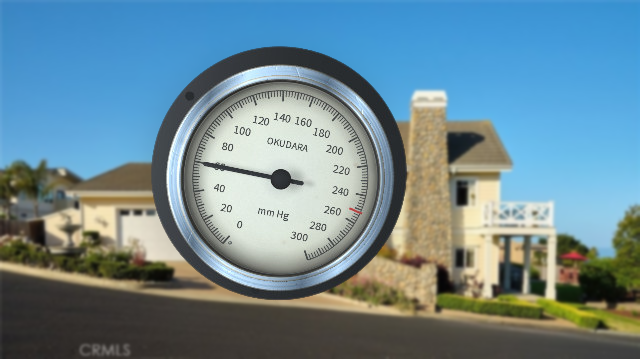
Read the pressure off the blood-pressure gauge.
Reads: 60 mmHg
